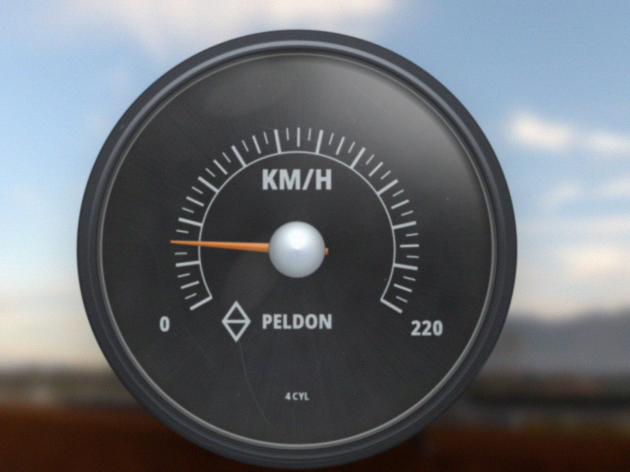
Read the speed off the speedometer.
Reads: 30 km/h
